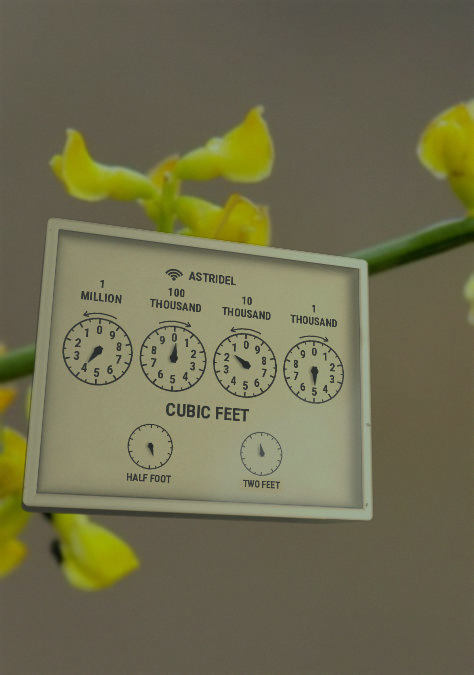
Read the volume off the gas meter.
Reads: 401500 ft³
